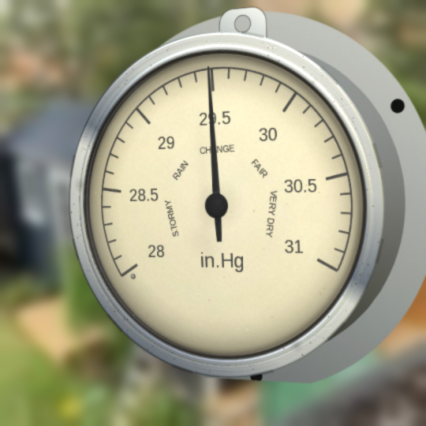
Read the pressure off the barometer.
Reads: 29.5 inHg
